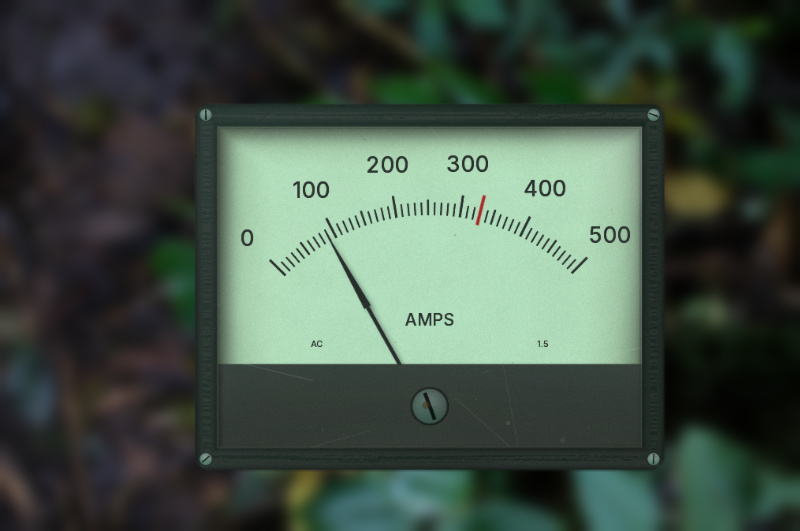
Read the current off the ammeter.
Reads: 90 A
